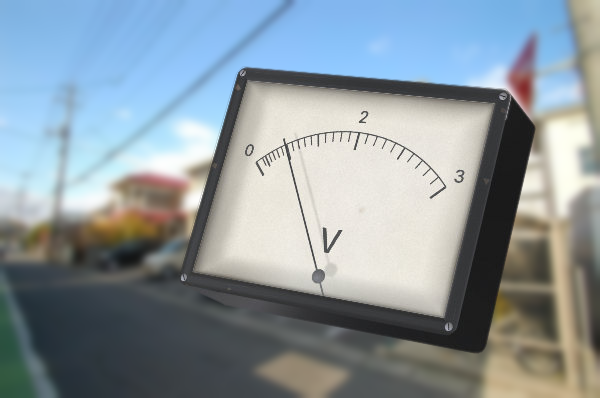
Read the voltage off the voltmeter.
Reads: 1 V
